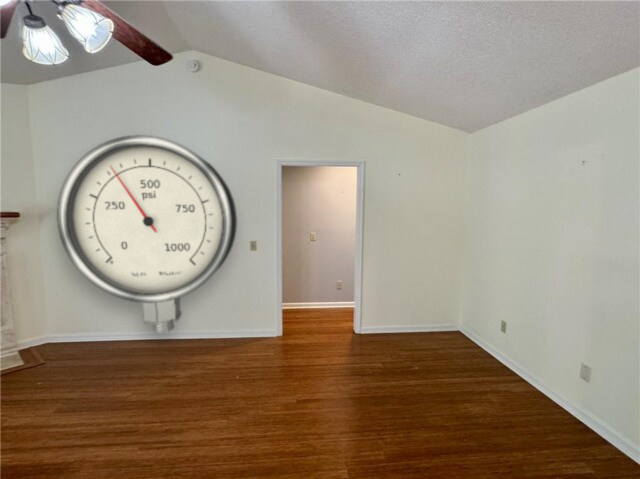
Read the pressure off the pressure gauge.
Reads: 375 psi
